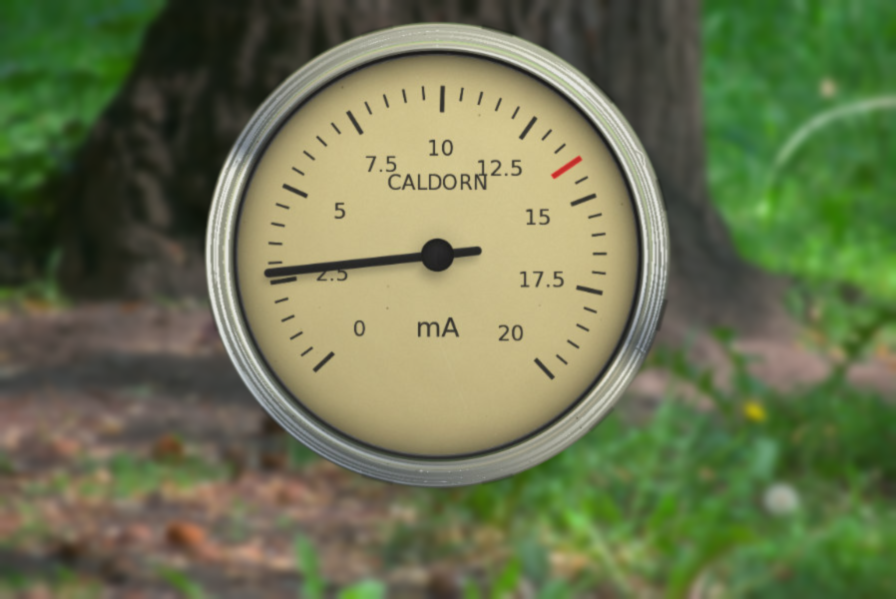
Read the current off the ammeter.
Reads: 2.75 mA
